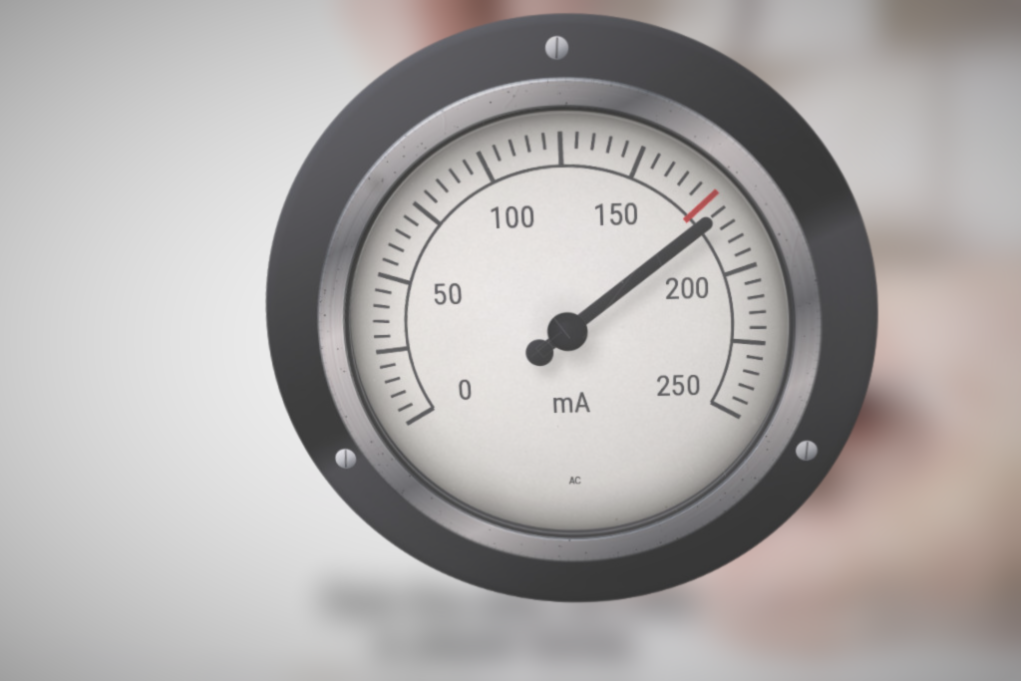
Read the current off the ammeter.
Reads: 180 mA
